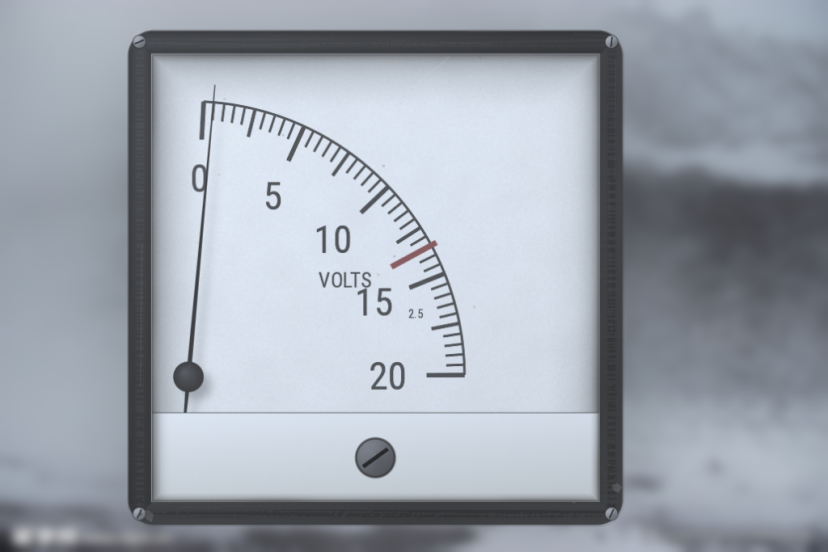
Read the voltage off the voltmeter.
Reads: 0.5 V
